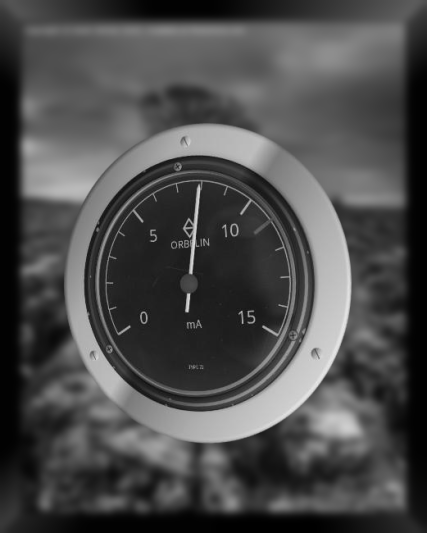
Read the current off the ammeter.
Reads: 8 mA
